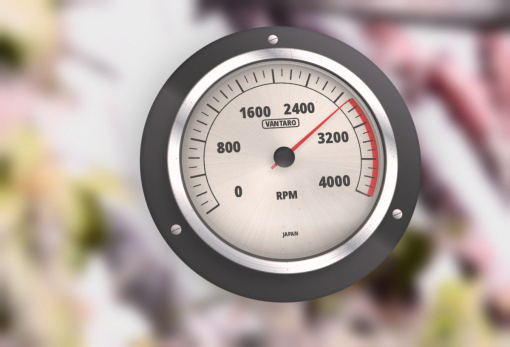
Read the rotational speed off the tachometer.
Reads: 2900 rpm
